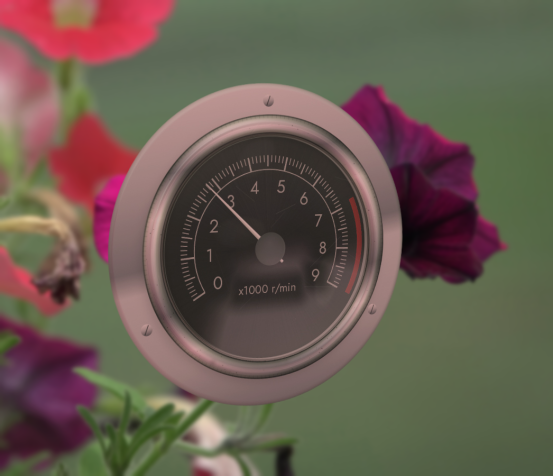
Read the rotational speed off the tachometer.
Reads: 2800 rpm
